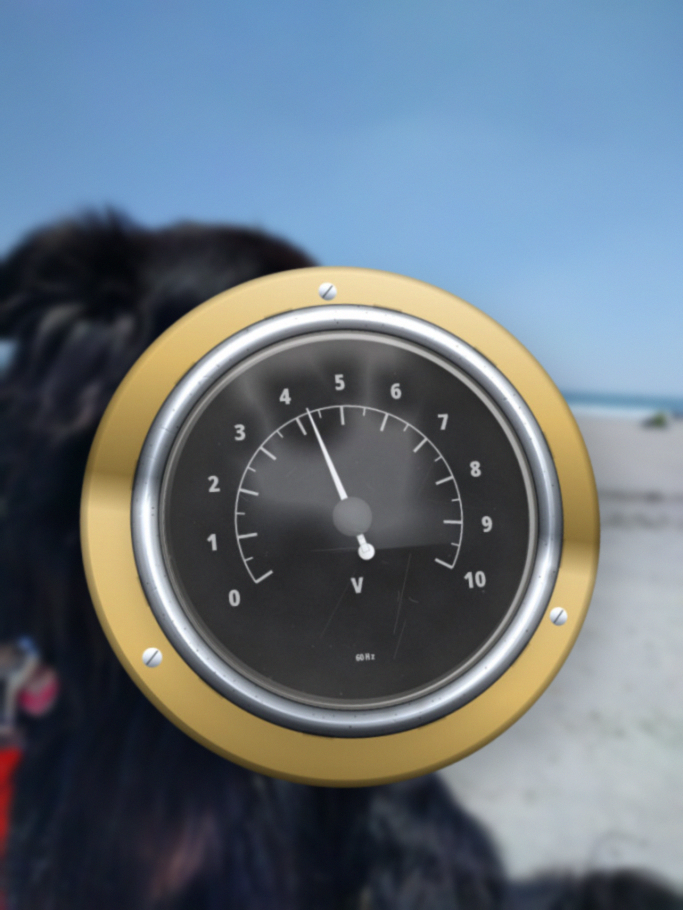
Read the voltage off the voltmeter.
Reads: 4.25 V
